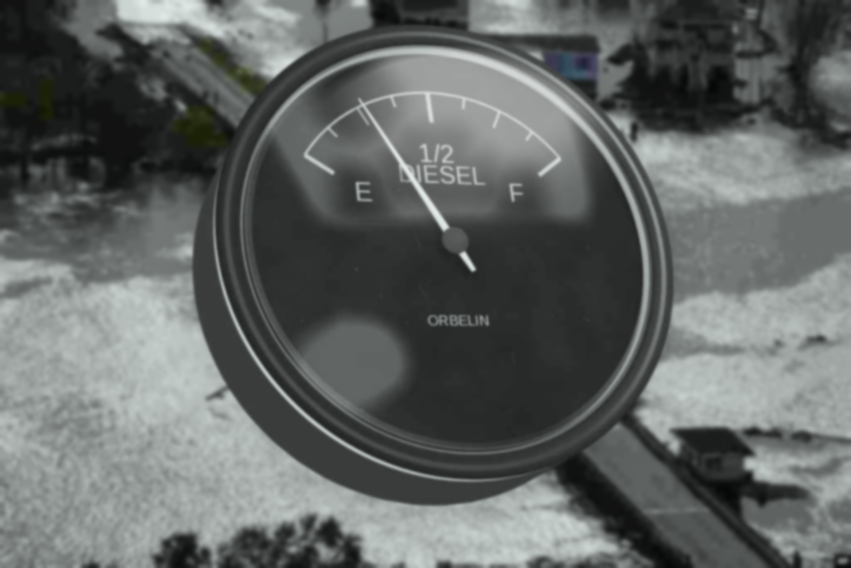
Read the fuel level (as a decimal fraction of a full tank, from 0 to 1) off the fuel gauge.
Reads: 0.25
